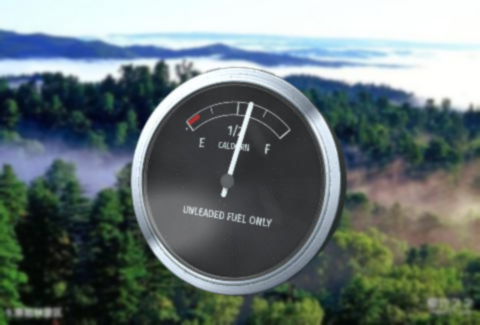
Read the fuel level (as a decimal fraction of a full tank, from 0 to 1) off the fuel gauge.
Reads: 0.625
